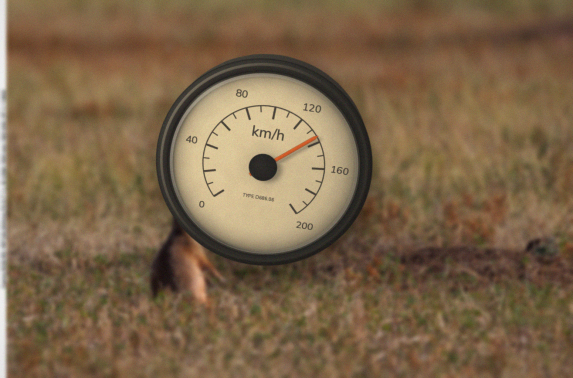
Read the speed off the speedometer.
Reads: 135 km/h
